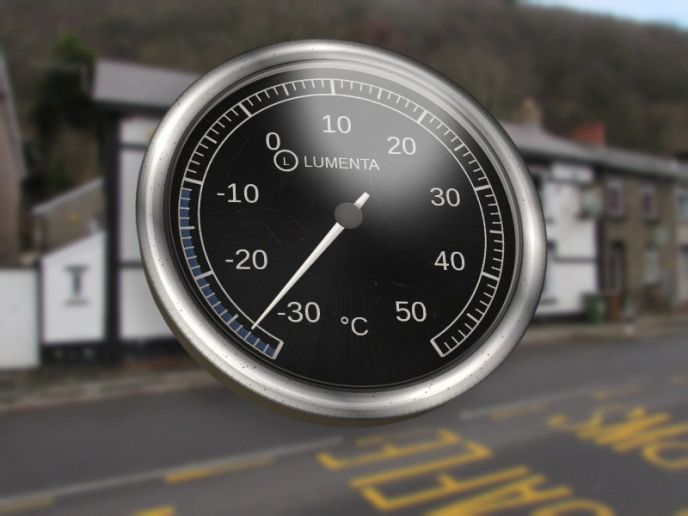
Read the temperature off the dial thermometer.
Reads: -27 °C
